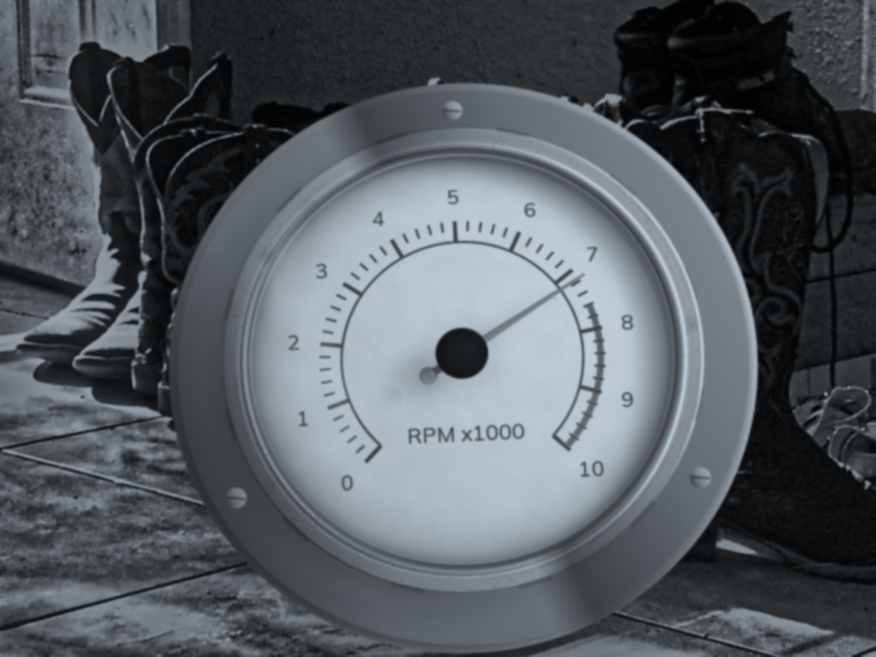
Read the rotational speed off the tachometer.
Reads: 7200 rpm
